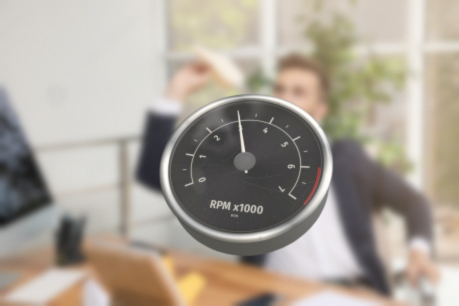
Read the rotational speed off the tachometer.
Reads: 3000 rpm
